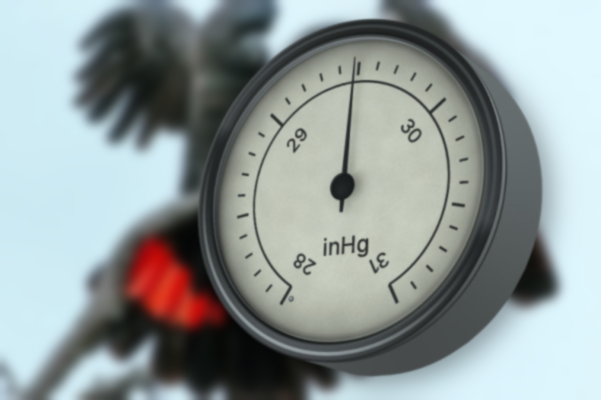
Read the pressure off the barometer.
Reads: 29.5 inHg
